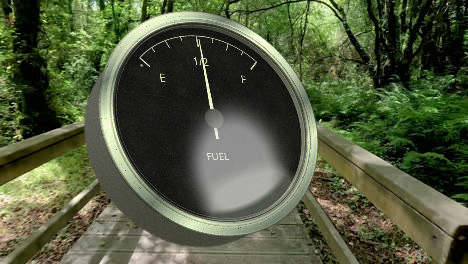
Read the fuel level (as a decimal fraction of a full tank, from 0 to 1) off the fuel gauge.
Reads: 0.5
